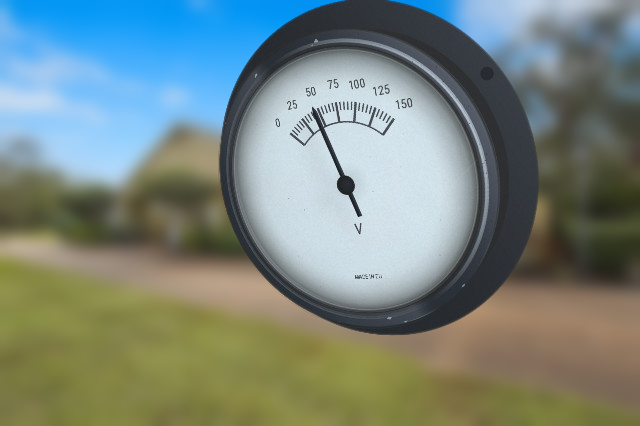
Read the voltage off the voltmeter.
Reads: 50 V
